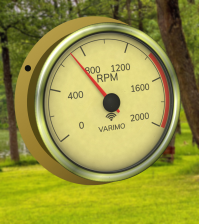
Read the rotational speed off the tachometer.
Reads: 700 rpm
